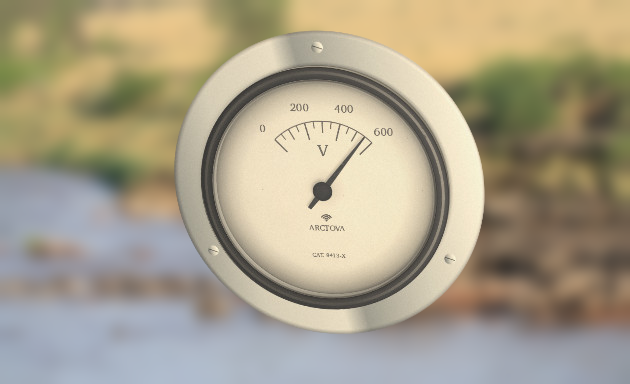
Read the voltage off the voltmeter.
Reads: 550 V
